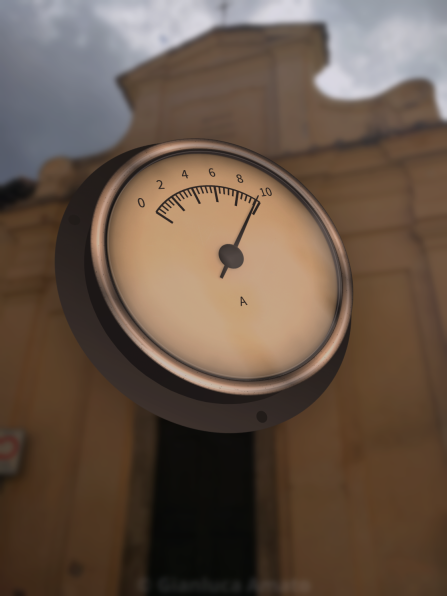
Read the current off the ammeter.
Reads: 9.6 A
